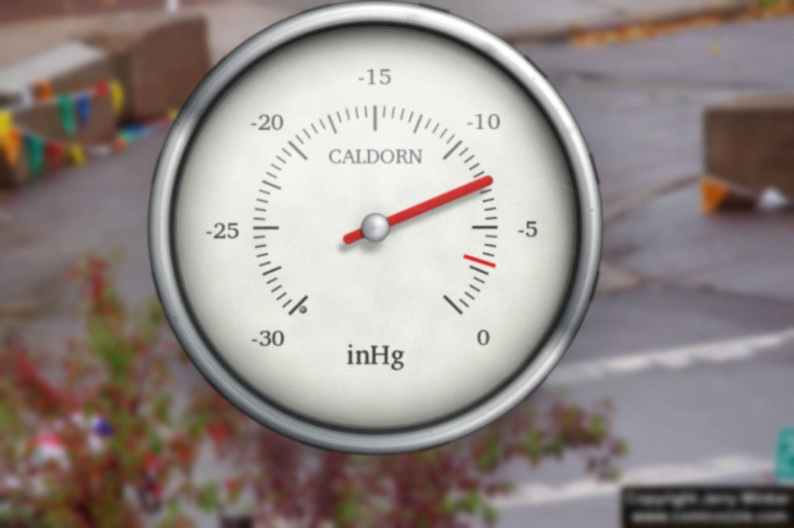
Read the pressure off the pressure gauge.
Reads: -7.5 inHg
